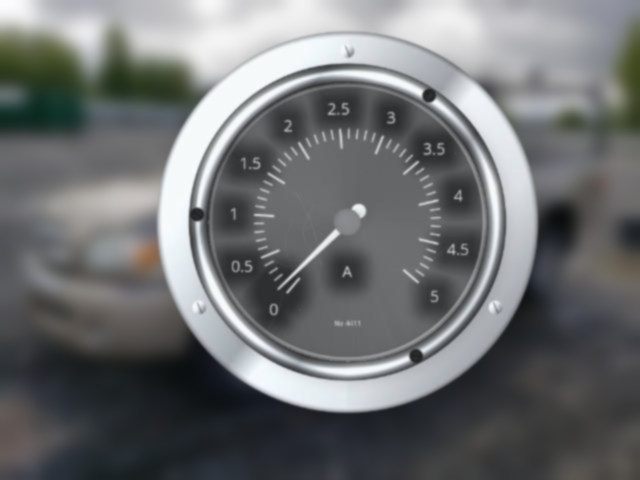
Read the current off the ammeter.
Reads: 0.1 A
